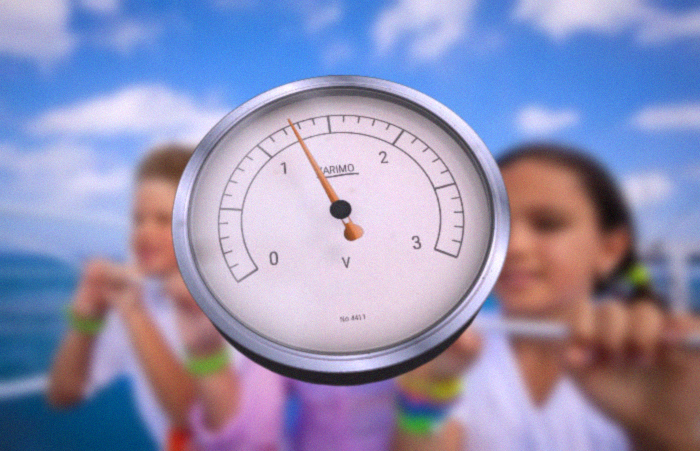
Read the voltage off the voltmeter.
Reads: 1.25 V
